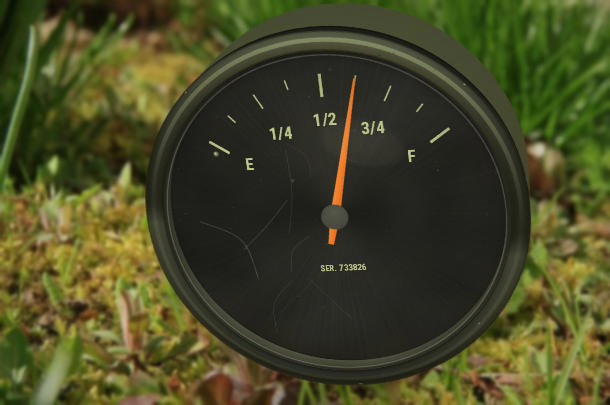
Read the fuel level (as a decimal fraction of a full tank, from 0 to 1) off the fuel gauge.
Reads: 0.625
